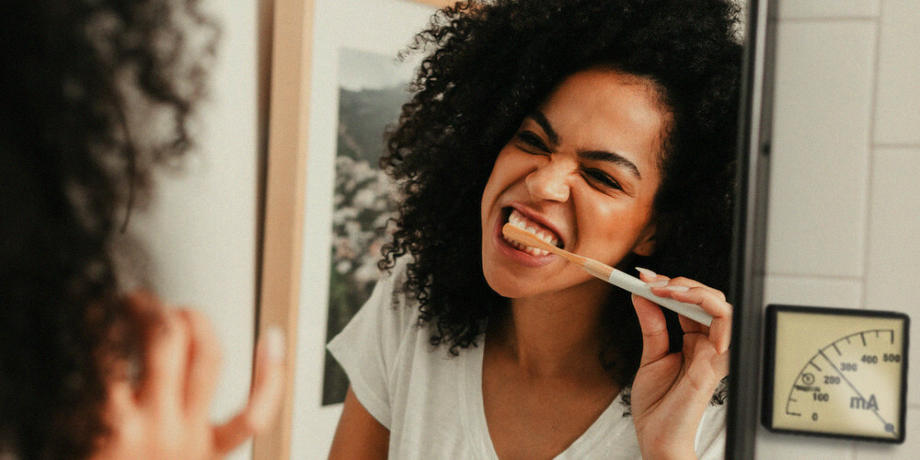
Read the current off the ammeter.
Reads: 250 mA
